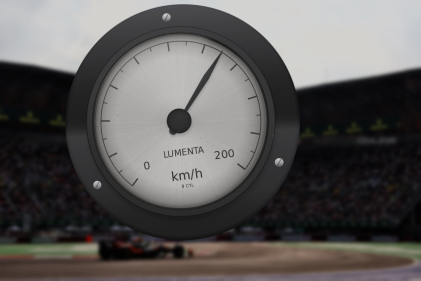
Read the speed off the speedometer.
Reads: 130 km/h
